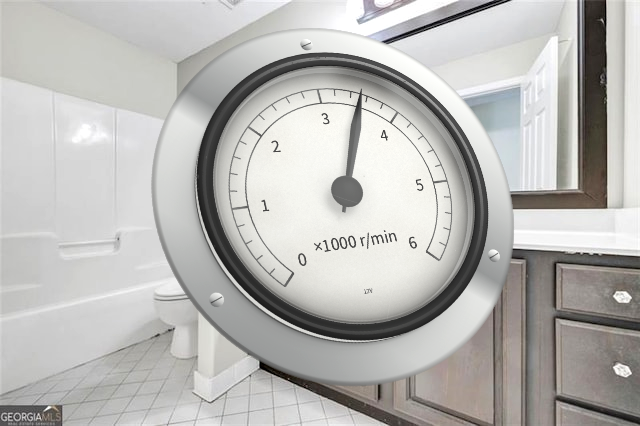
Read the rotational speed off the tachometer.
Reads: 3500 rpm
